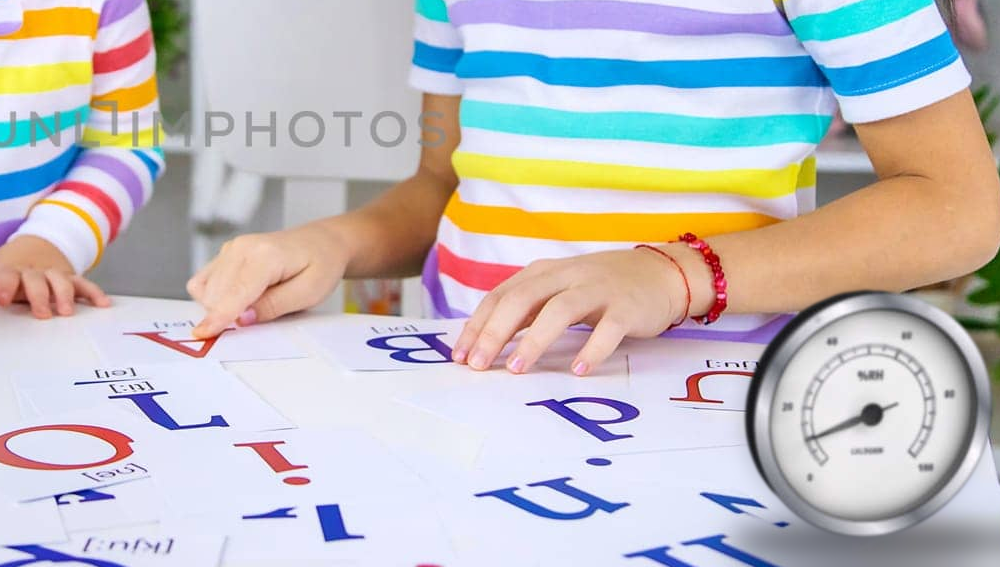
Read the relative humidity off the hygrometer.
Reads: 10 %
